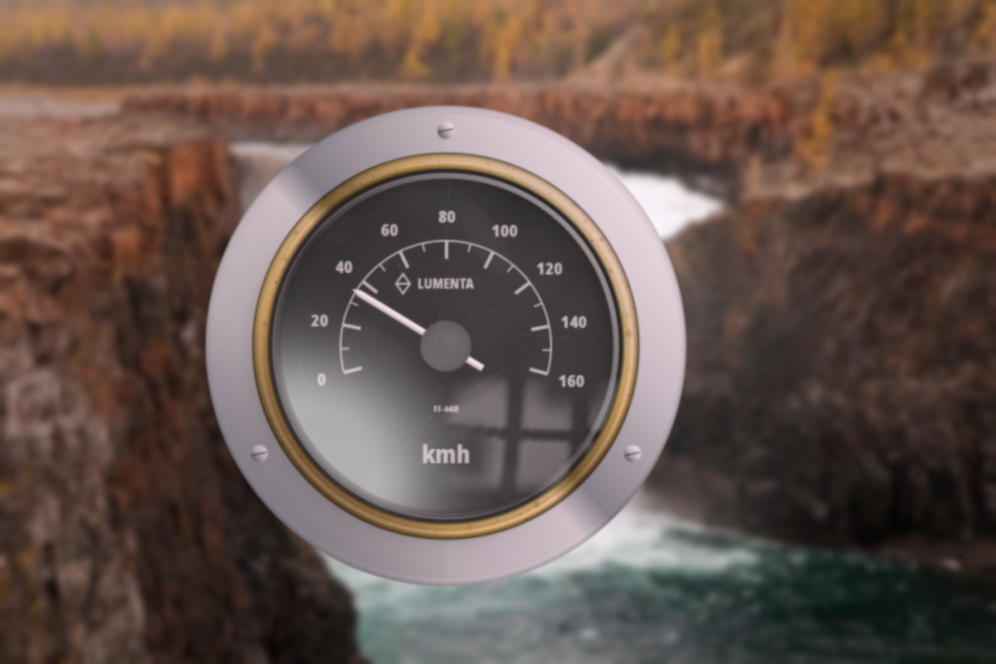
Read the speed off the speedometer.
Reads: 35 km/h
